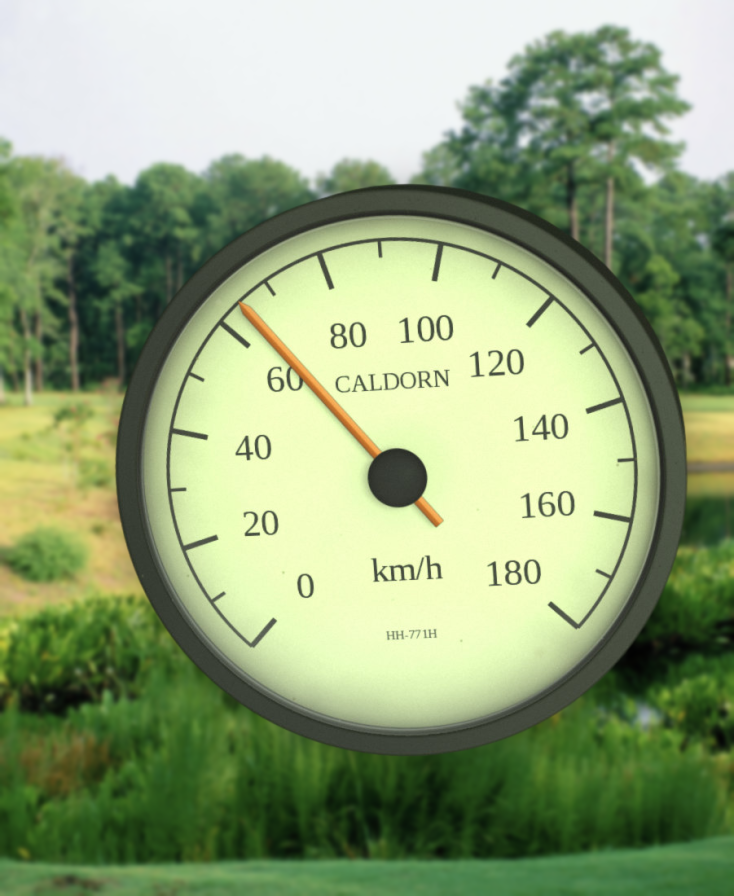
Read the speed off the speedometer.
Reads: 65 km/h
